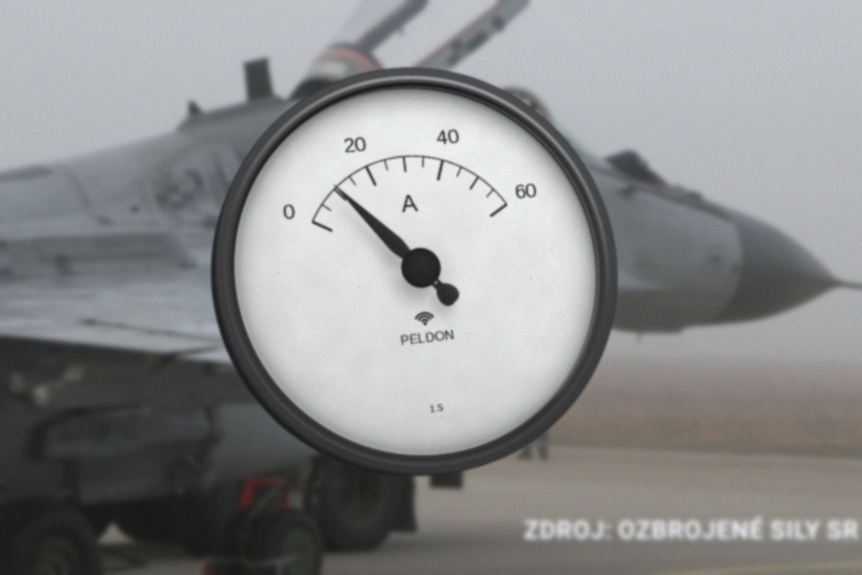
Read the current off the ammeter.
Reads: 10 A
